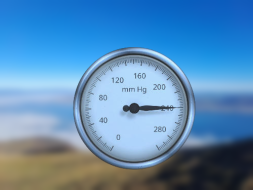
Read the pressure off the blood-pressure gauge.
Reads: 240 mmHg
